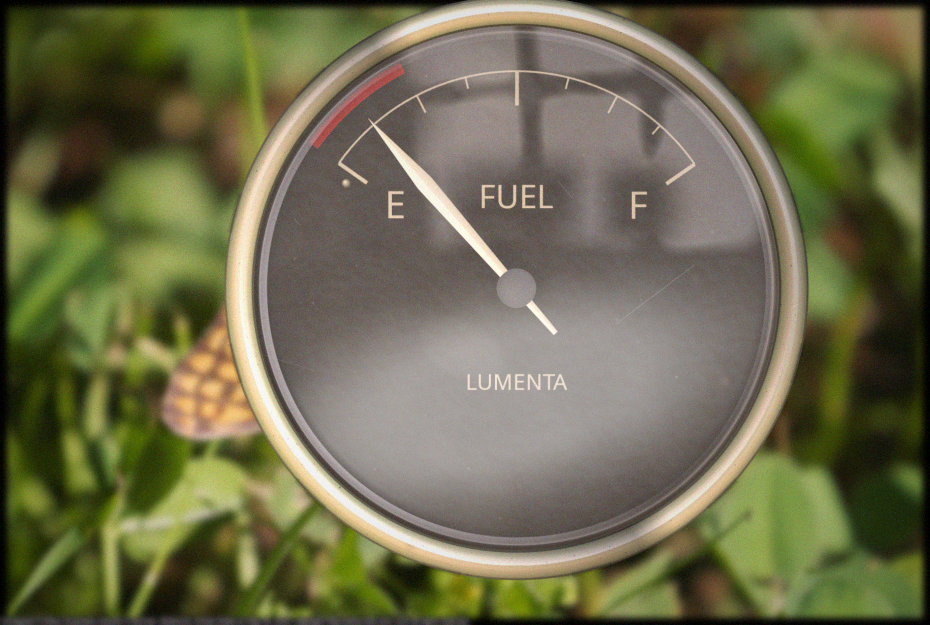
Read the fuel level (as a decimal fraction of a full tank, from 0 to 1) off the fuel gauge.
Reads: 0.125
